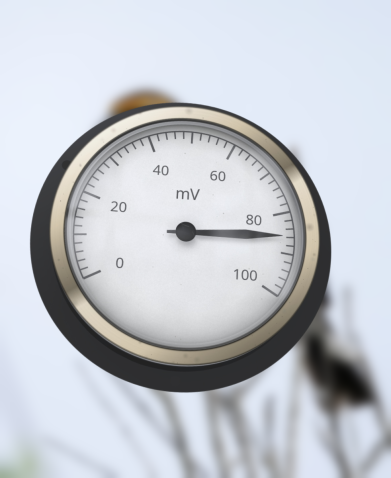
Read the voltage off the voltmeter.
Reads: 86 mV
